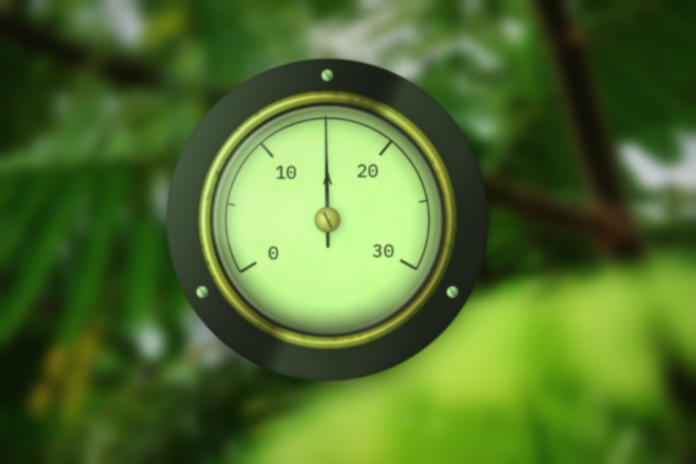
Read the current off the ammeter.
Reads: 15 A
